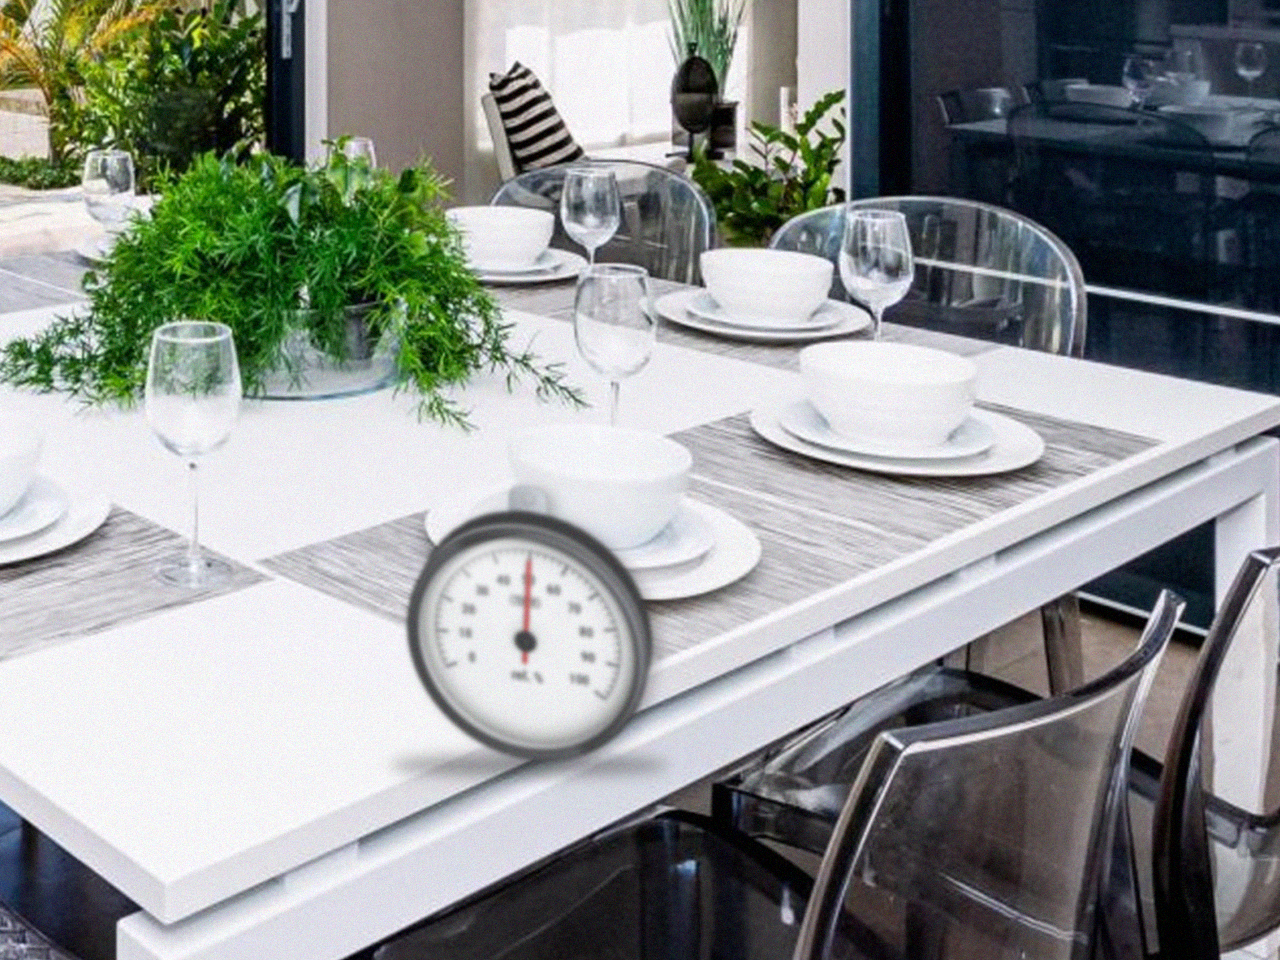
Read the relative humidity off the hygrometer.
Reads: 50 %
